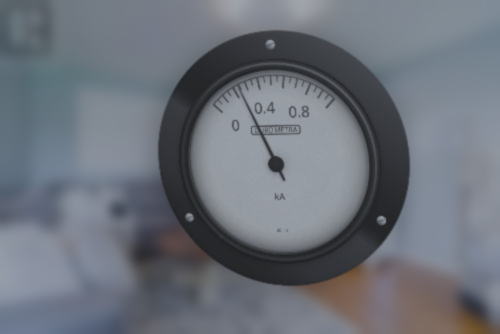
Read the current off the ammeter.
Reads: 0.25 kA
